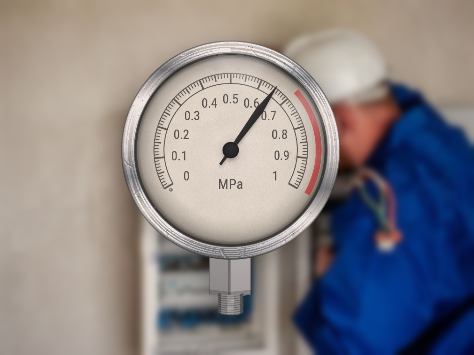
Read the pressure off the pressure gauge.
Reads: 0.65 MPa
